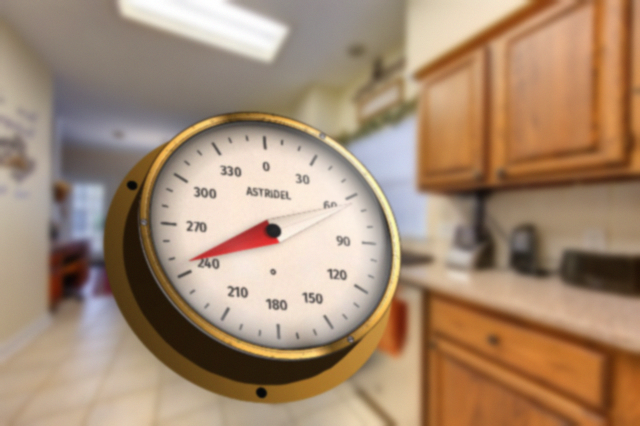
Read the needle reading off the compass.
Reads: 245 °
